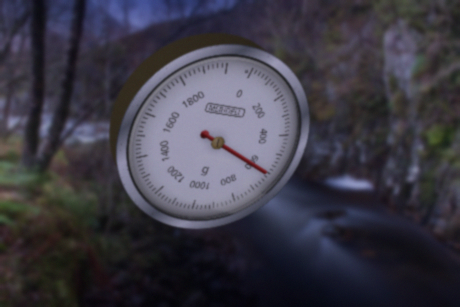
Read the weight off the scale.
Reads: 600 g
